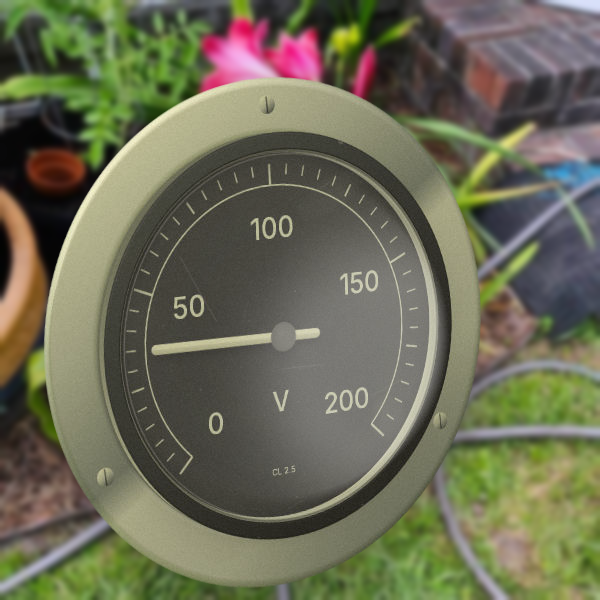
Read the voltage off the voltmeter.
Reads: 35 V
